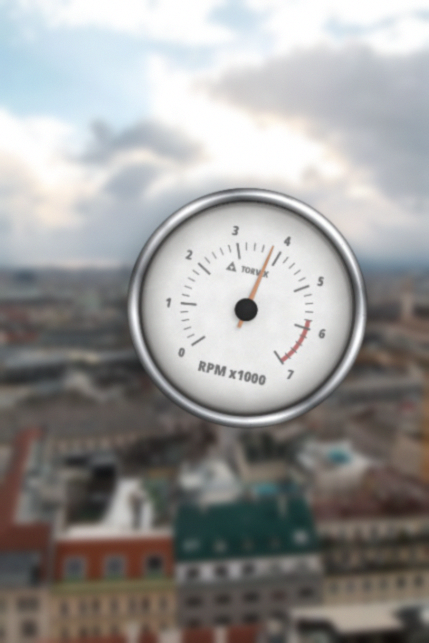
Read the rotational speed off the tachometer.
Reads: 3800 rpm
